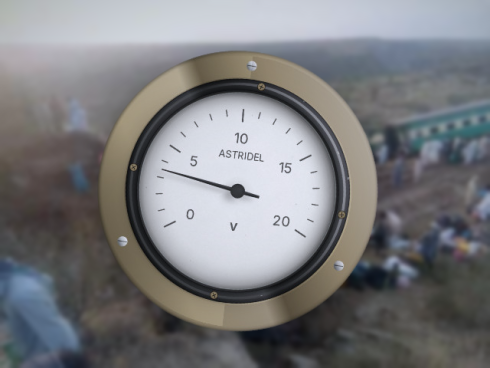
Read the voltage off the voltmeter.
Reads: 3.5 V
